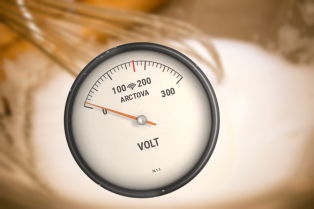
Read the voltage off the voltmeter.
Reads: 10 V
